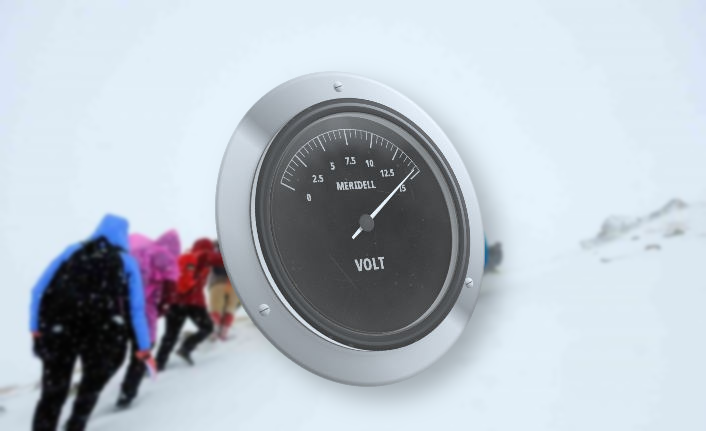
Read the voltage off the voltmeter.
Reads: 14.5 V
